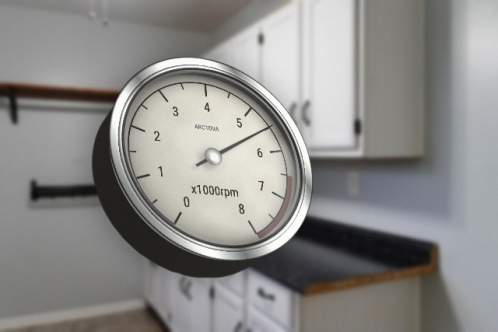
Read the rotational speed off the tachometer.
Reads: 5500 rpm
